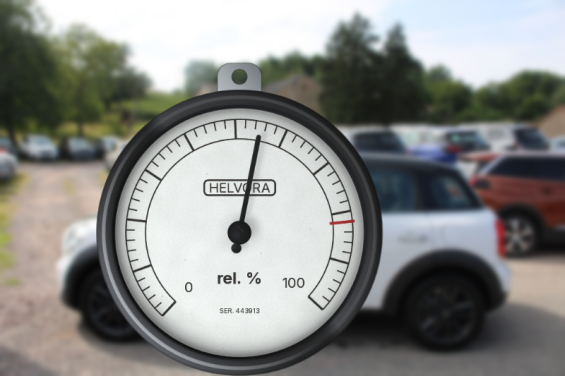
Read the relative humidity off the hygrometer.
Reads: 55 %
